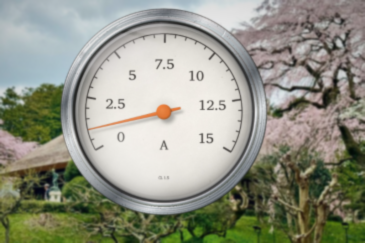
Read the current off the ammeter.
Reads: 1 A
